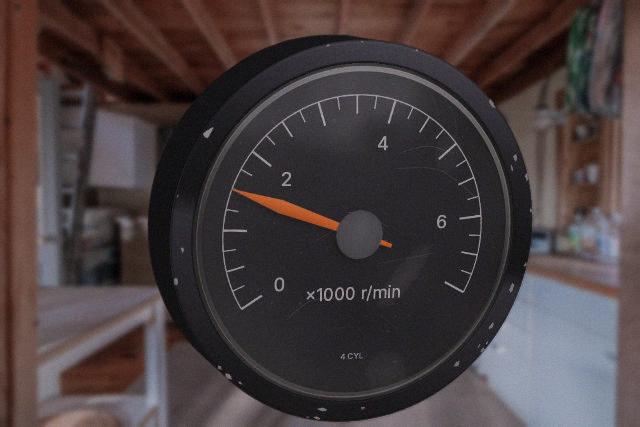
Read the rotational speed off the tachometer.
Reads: 1500 rpm
